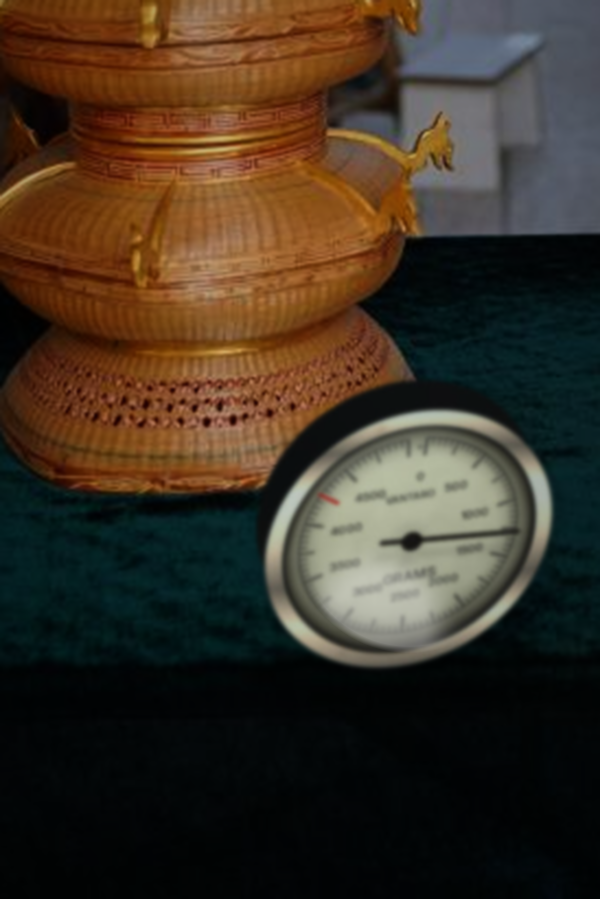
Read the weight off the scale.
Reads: 1250 g
